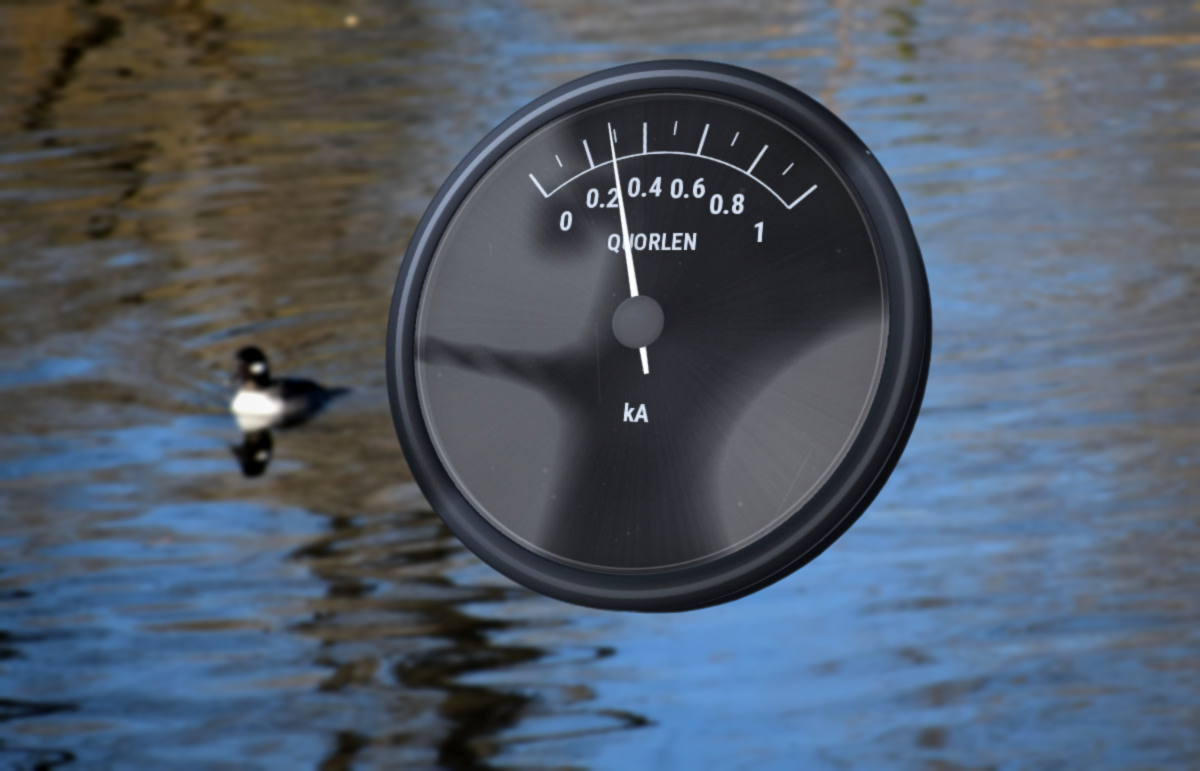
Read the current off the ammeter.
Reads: 0.3 kA
